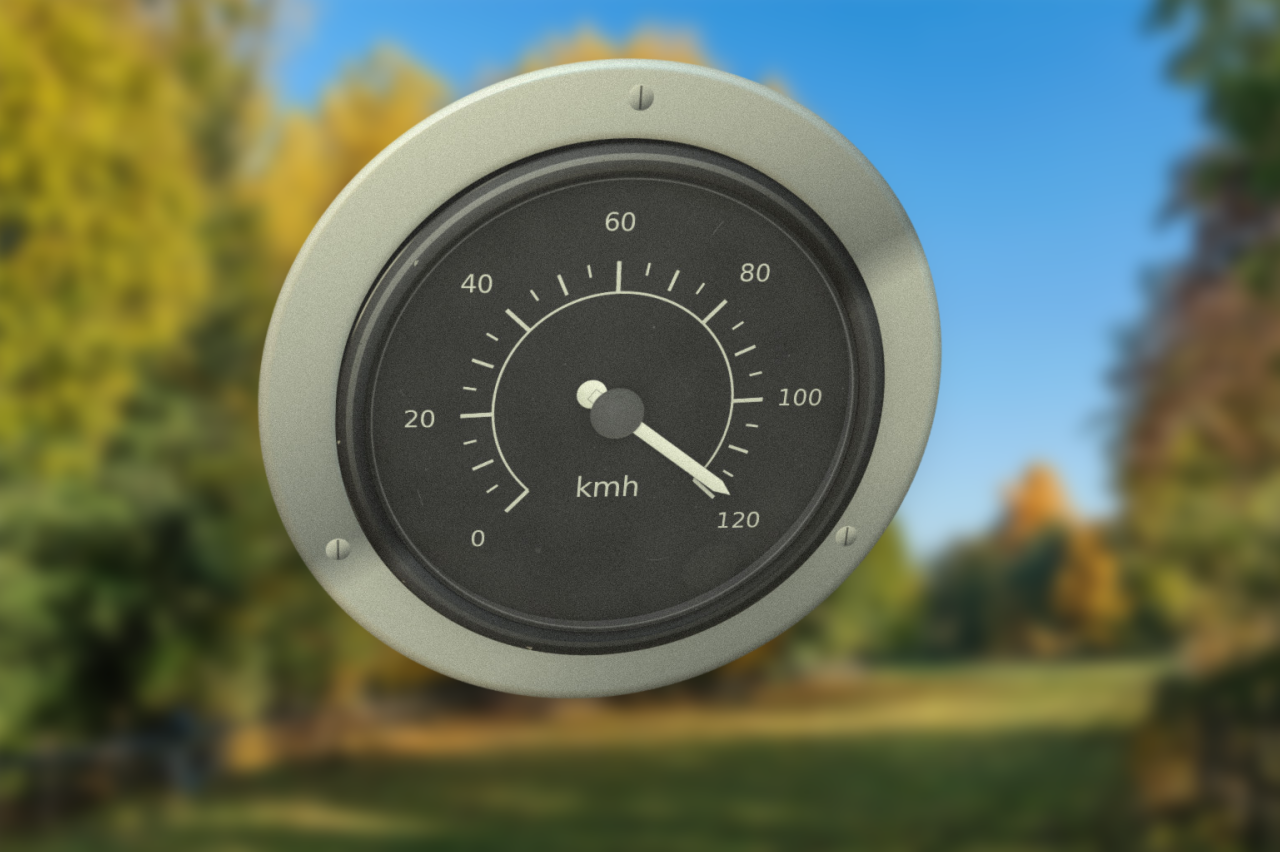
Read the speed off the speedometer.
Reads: 117.5 km/h
